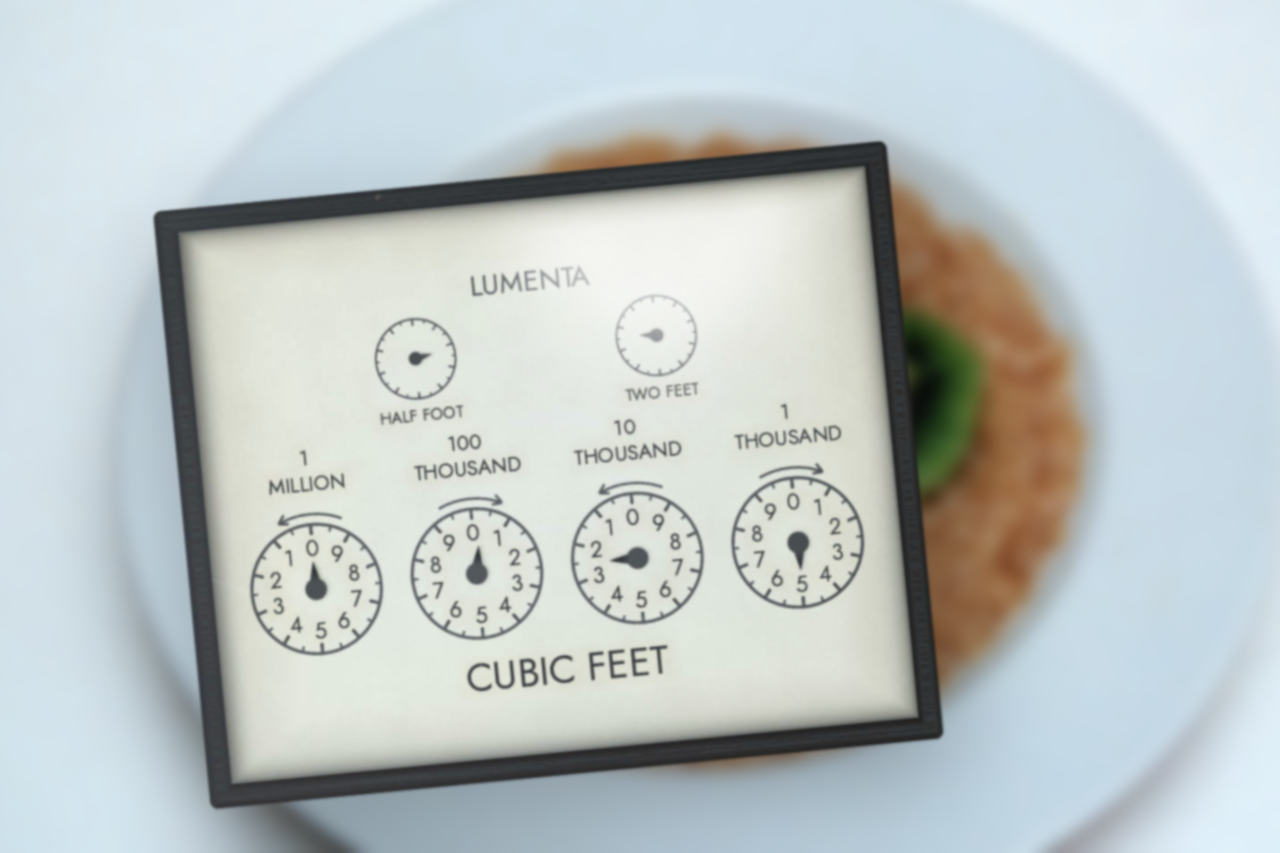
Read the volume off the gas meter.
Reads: 2500 ft³
